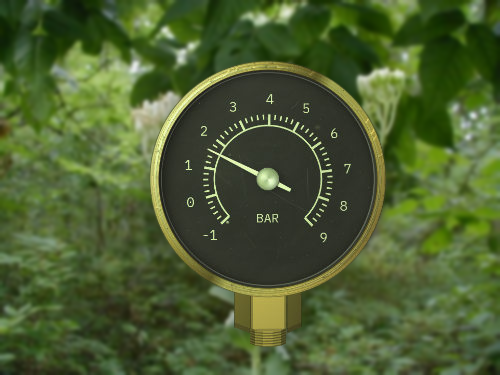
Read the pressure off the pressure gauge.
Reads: 1.6 bar
